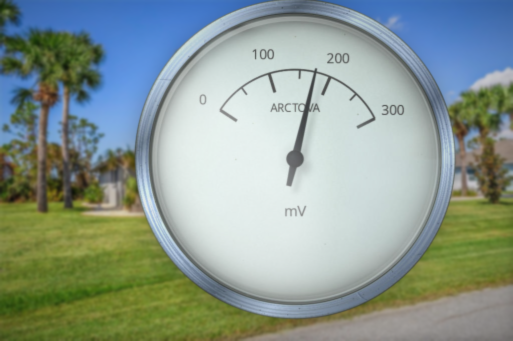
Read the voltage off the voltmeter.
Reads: 175 mV
